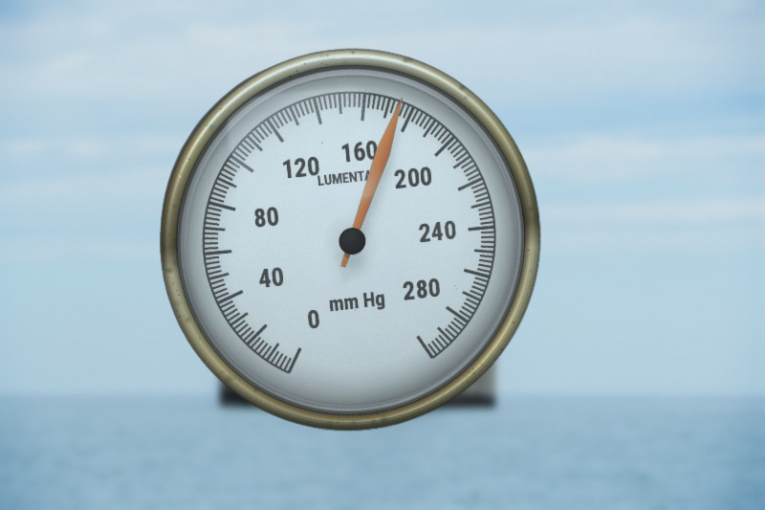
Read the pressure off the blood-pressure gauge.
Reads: 174 mmHg
